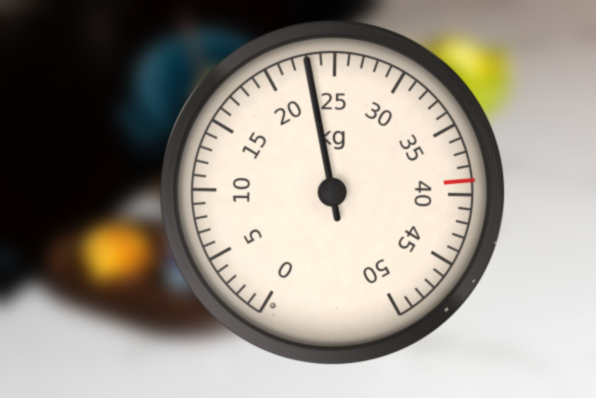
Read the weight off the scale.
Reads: 23 kg
